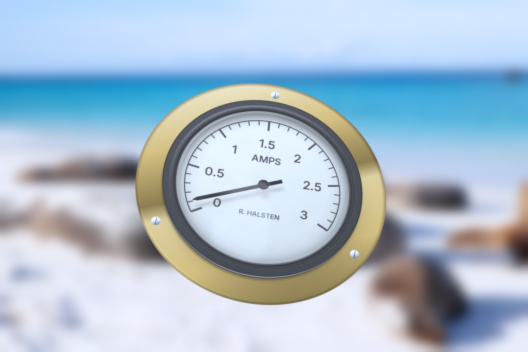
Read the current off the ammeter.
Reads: 0.1 A
